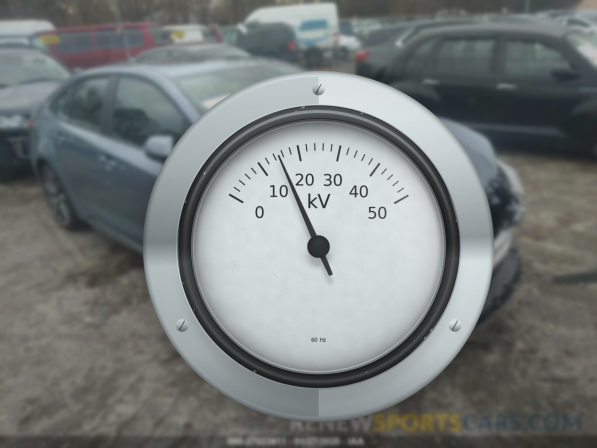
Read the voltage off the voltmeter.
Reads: 15 kV
